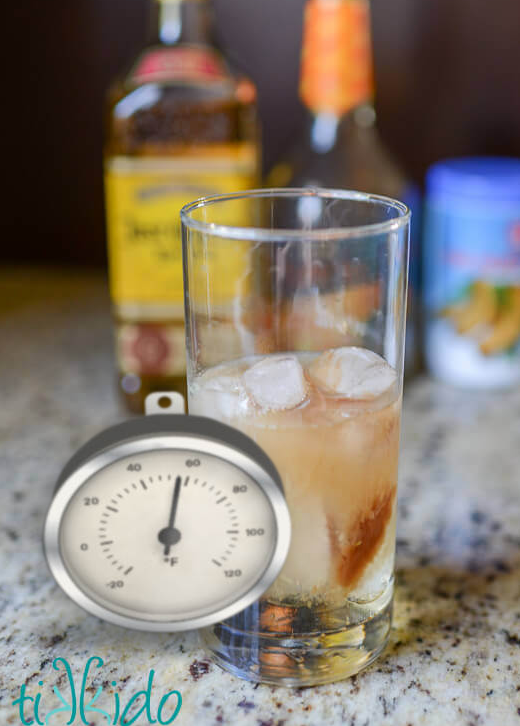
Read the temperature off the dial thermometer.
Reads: 56 °F
